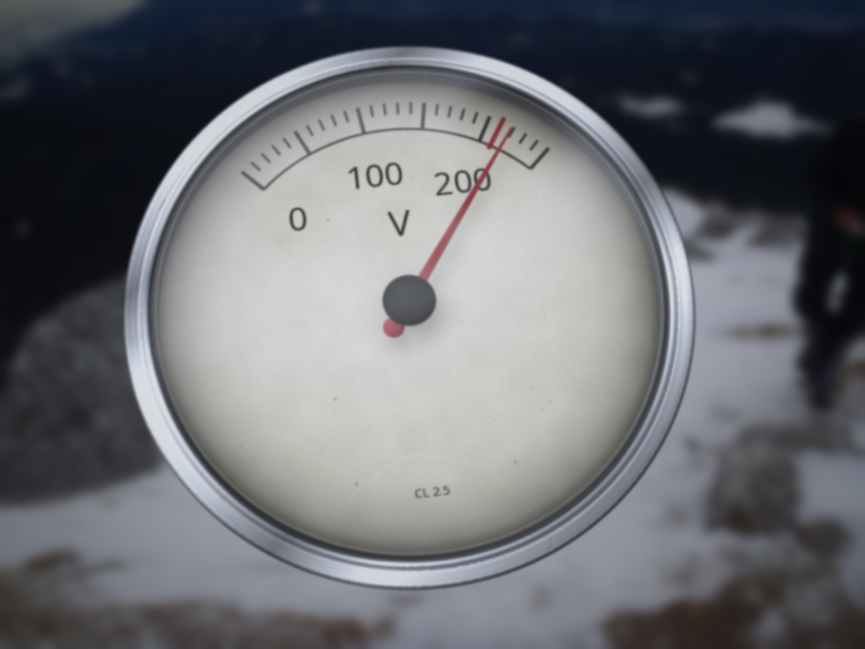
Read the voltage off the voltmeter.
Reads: 220 V
